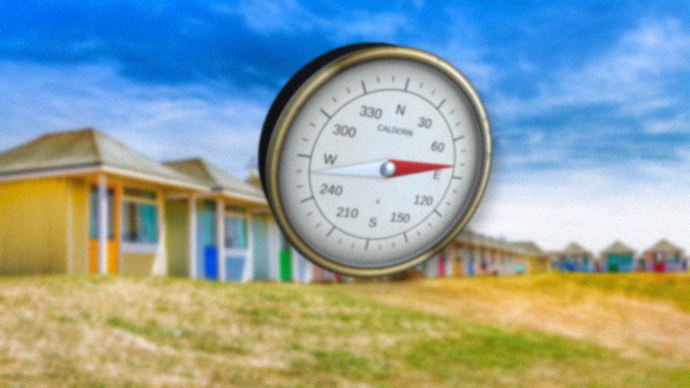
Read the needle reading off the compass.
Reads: 80 °
